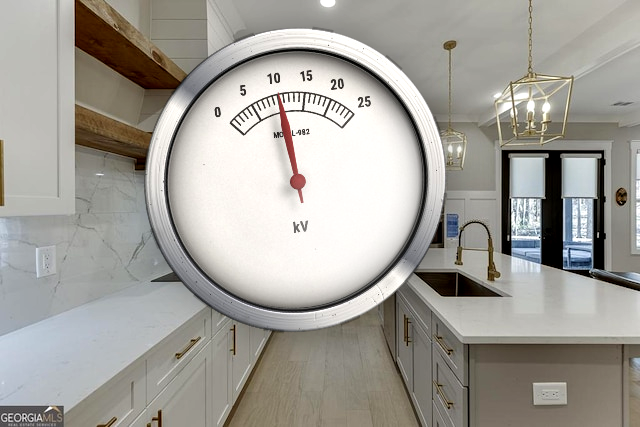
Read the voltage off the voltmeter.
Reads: 10 kV
